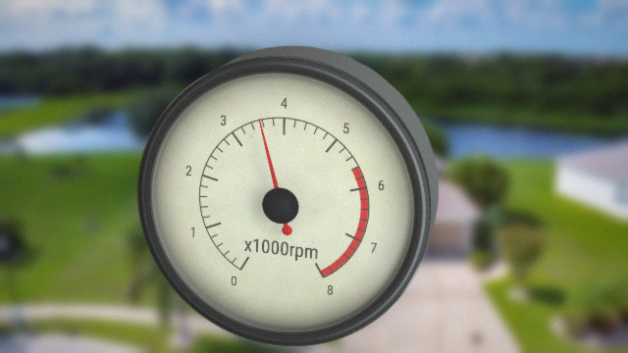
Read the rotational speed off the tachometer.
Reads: 3600 rpm
